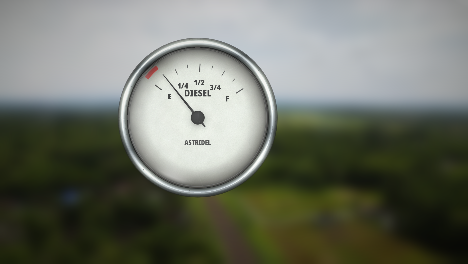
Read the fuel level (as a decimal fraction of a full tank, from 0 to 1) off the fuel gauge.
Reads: 0.125
